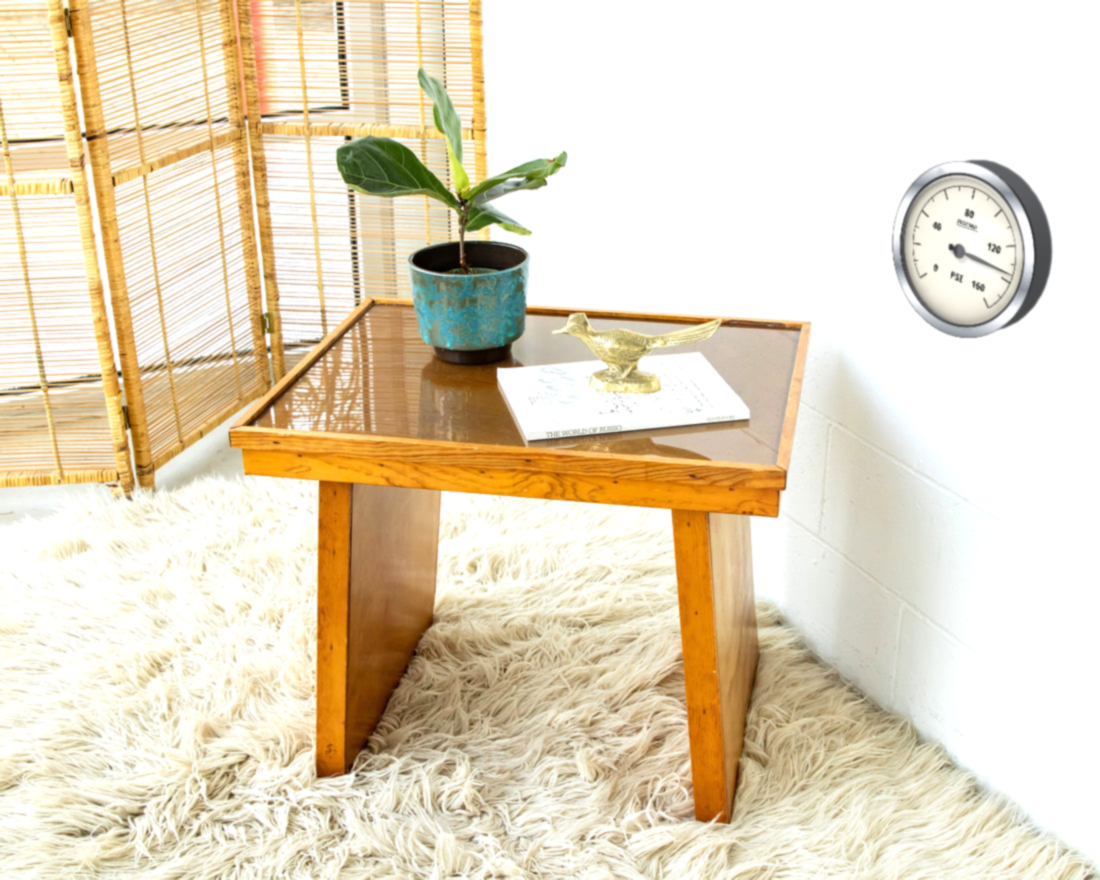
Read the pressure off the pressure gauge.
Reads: 135 psi
